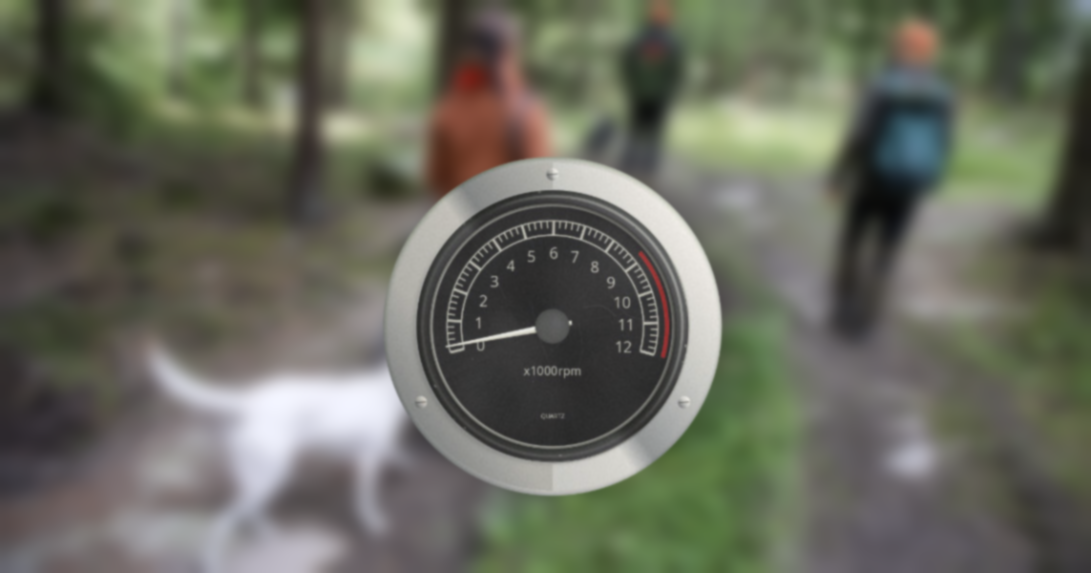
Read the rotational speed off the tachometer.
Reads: 200 rpm
